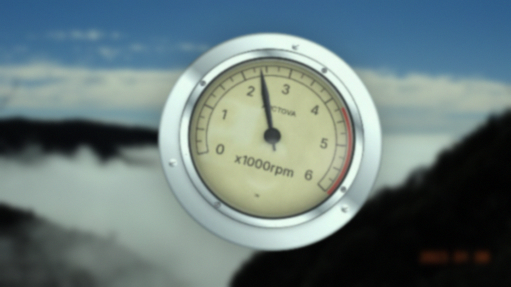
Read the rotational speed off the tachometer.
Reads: 2375 rpm
